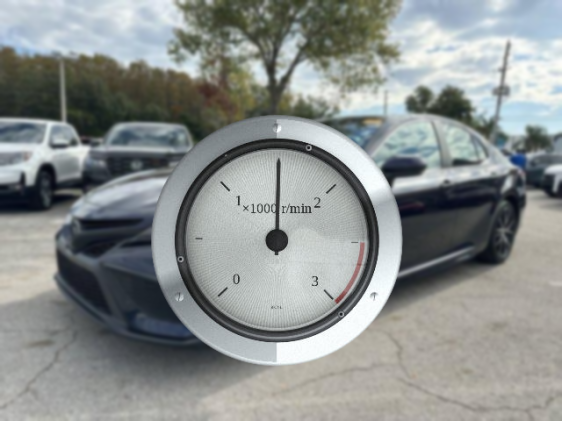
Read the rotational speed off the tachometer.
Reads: 1500 rpm
